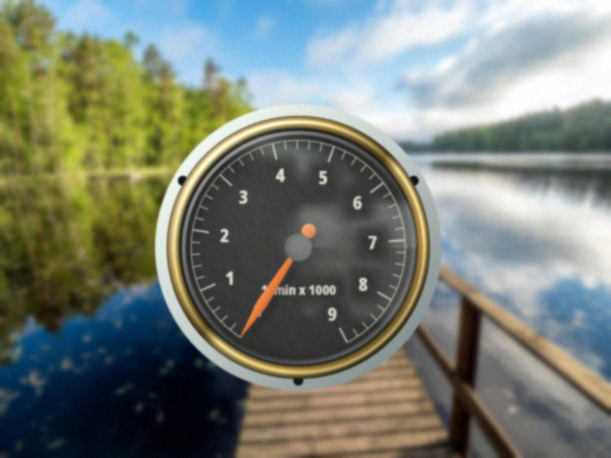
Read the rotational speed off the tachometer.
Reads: 0 rpm
